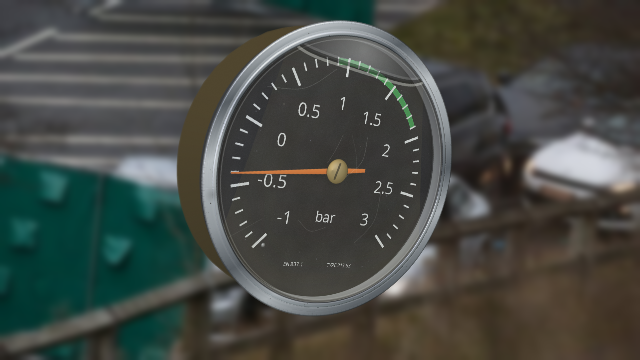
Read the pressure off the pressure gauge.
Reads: -0.4 bar
